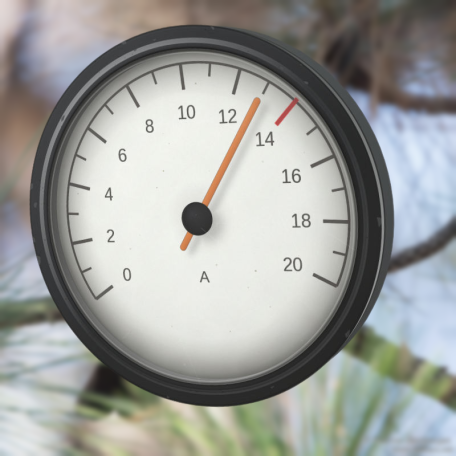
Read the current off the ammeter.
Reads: 13 A
